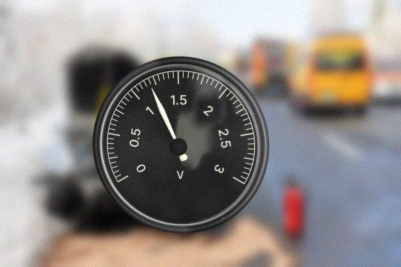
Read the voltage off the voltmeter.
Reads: 1.2 V
